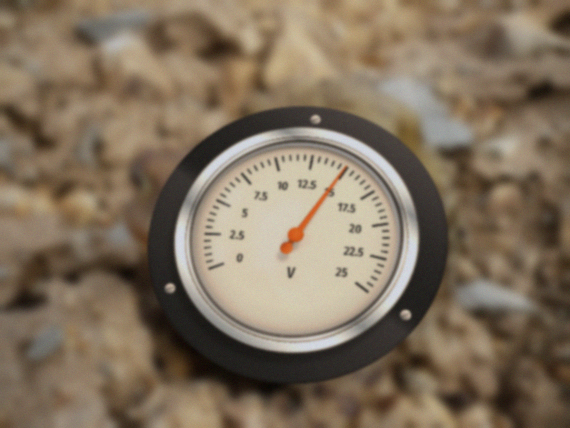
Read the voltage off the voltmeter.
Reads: 15 V
